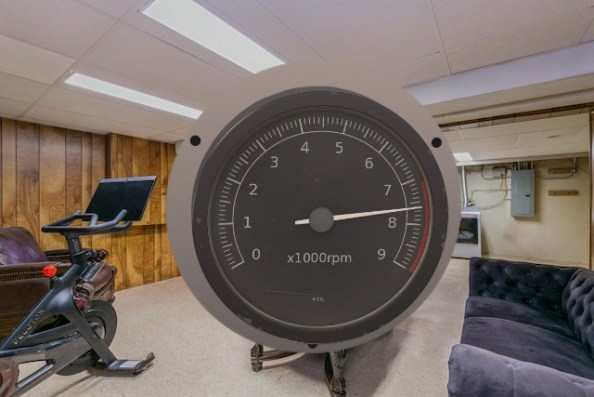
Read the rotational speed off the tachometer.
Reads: 7600 rpm
